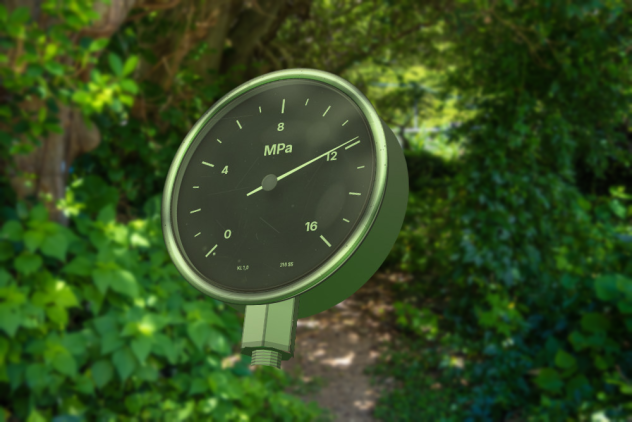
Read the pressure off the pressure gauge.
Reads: 12 MPa
